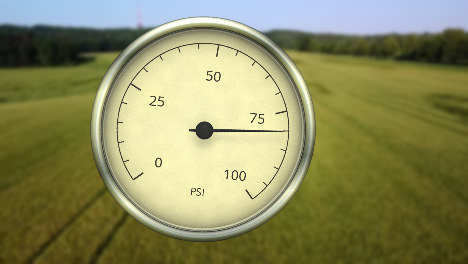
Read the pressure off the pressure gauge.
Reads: 80 psi
